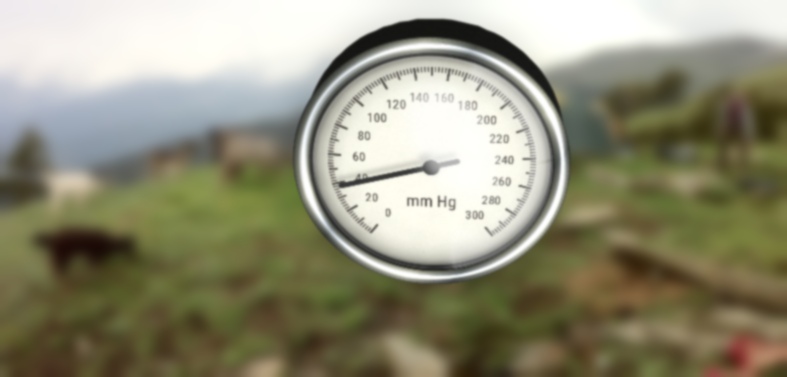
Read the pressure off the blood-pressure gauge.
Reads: 40 mmHg
